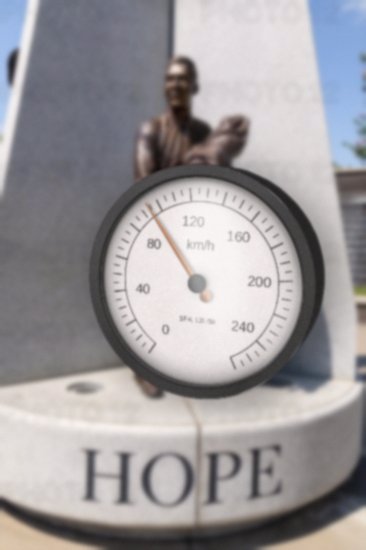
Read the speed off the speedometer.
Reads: 95 km/h
